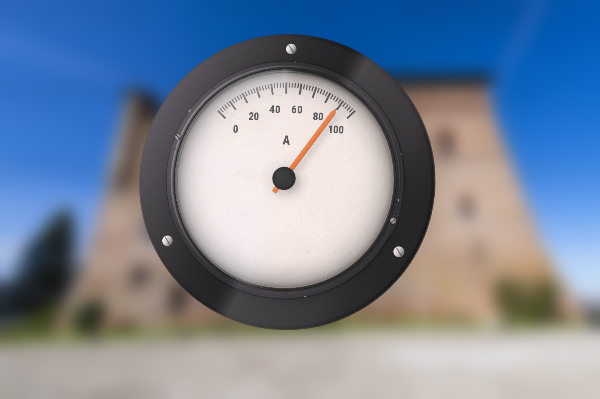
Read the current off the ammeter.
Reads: 90 A
